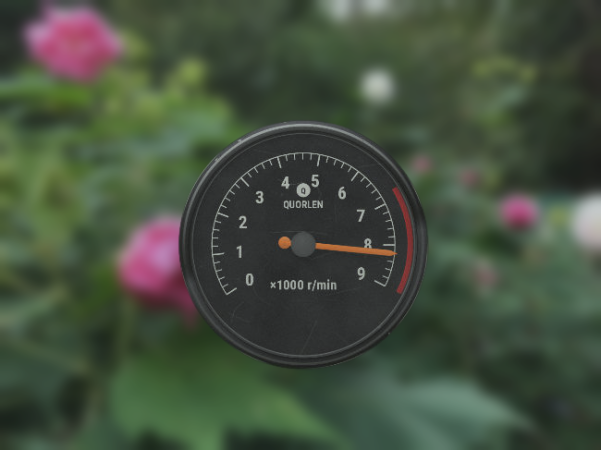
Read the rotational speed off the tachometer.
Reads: 8200 rpm
